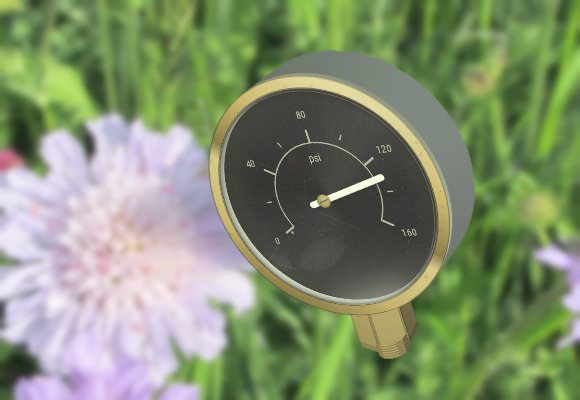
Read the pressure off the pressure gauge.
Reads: 130 psi
